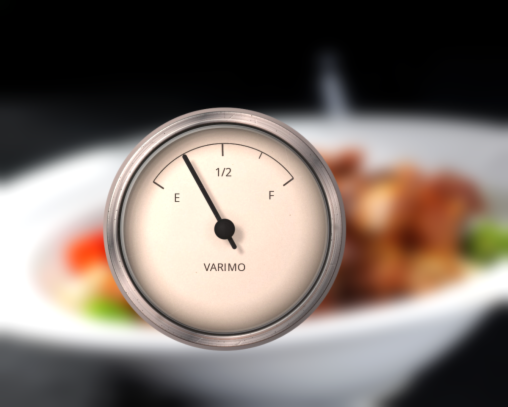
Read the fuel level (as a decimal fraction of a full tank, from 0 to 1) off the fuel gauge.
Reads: 0.25
